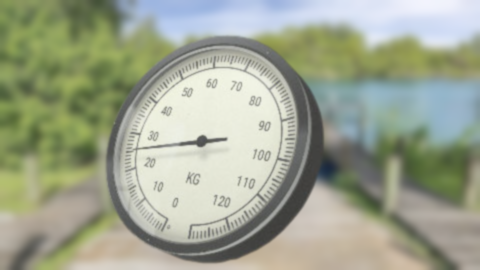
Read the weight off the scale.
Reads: 25 kg
